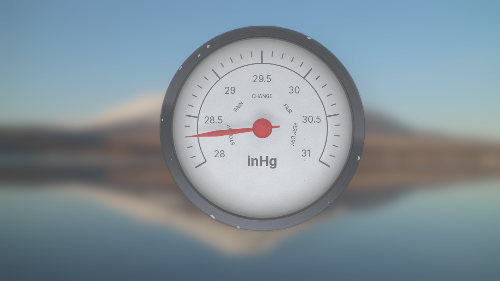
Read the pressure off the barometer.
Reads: 28.3 inHg
